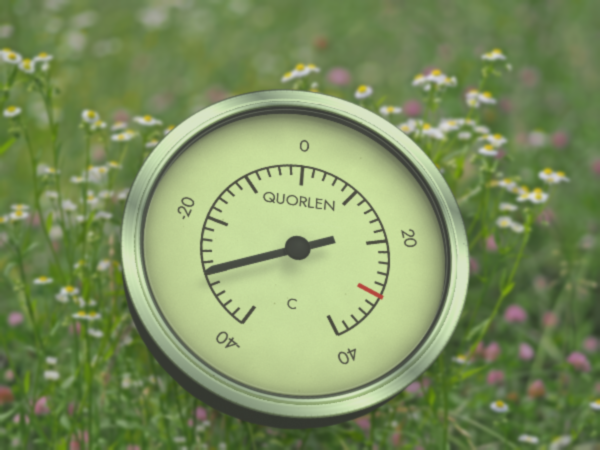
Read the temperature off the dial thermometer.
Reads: -30 °C
